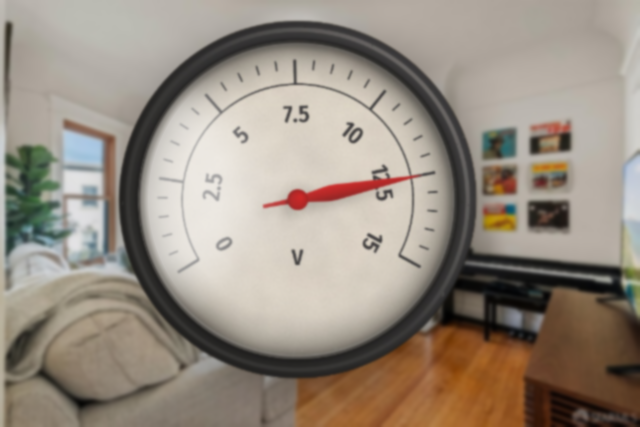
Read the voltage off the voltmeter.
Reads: 12.5 V
